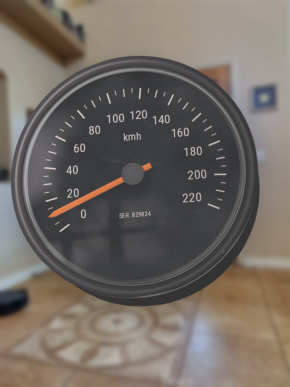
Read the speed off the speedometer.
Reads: 10 km/h
